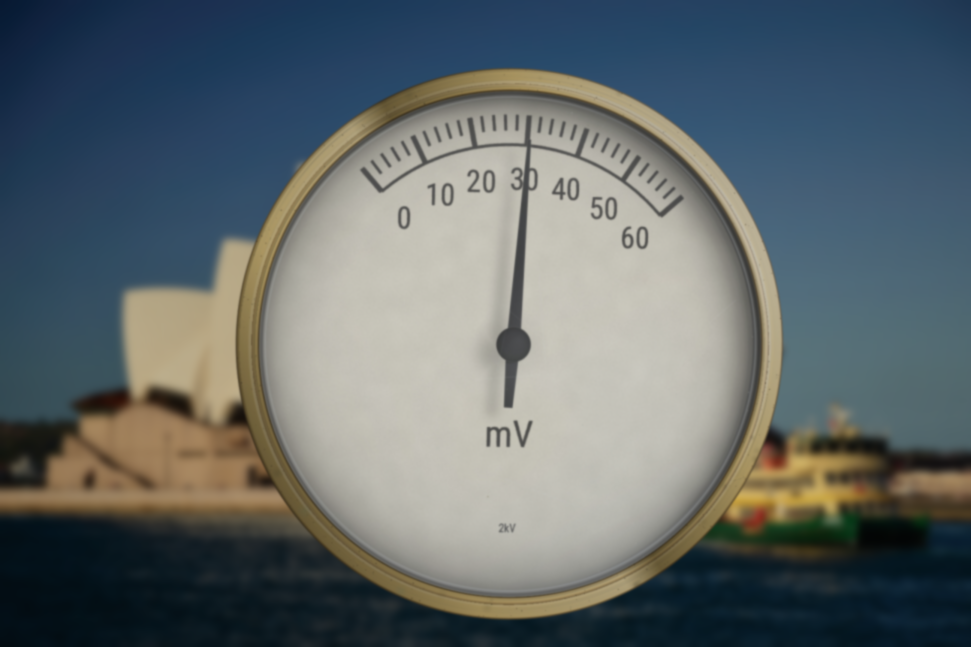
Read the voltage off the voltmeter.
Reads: 30 mV
